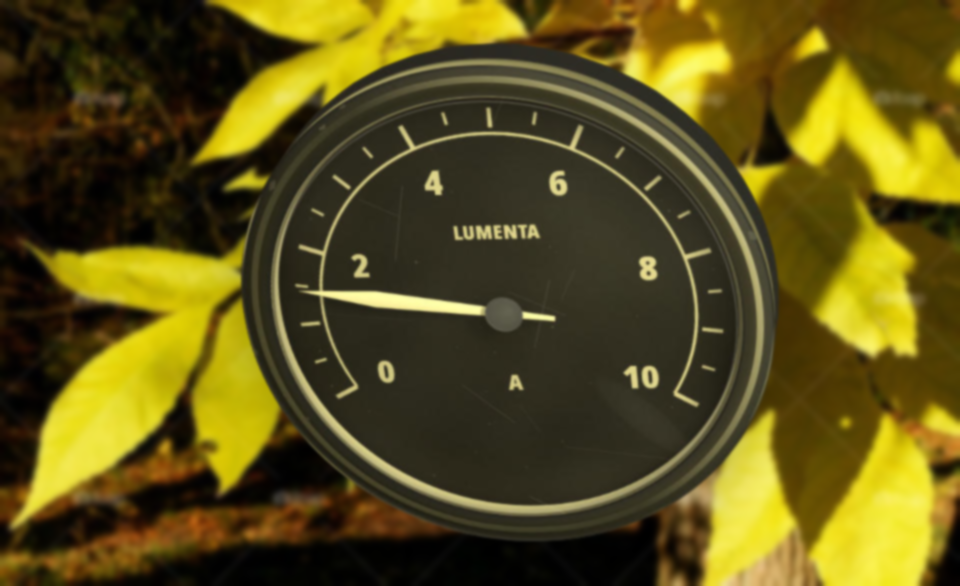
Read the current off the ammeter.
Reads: 1.5 A
